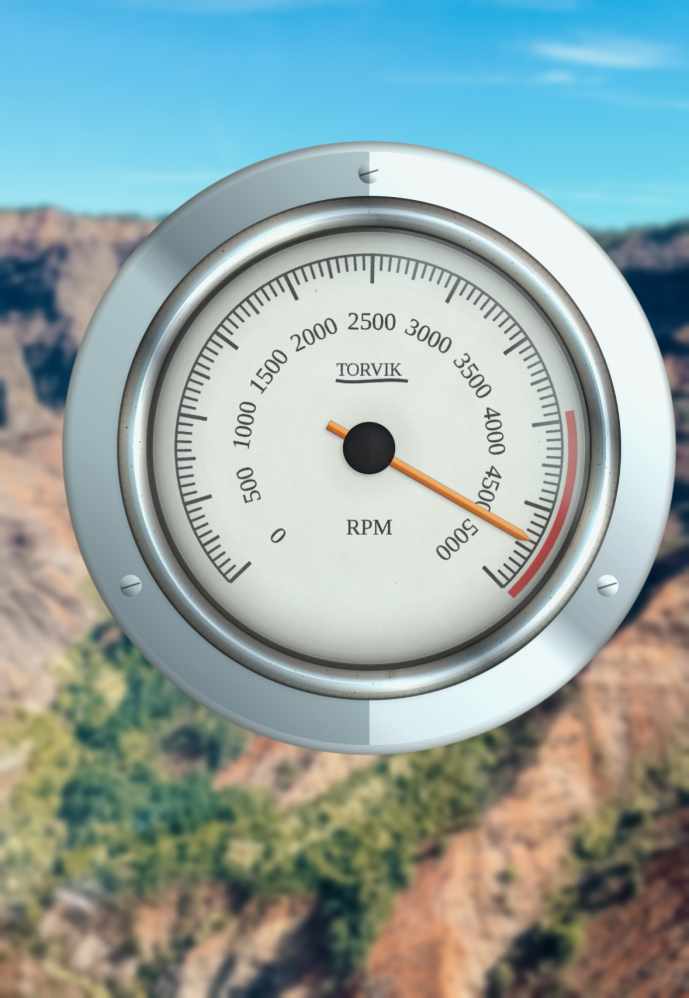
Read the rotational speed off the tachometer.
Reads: 4700 rpm
